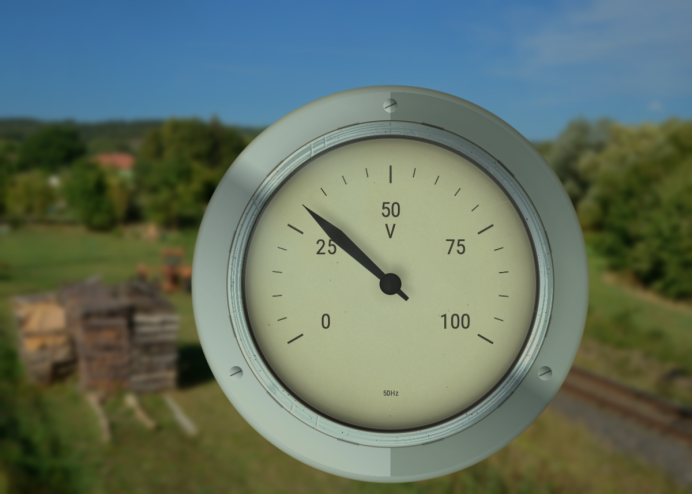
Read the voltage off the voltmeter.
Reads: 30 V
